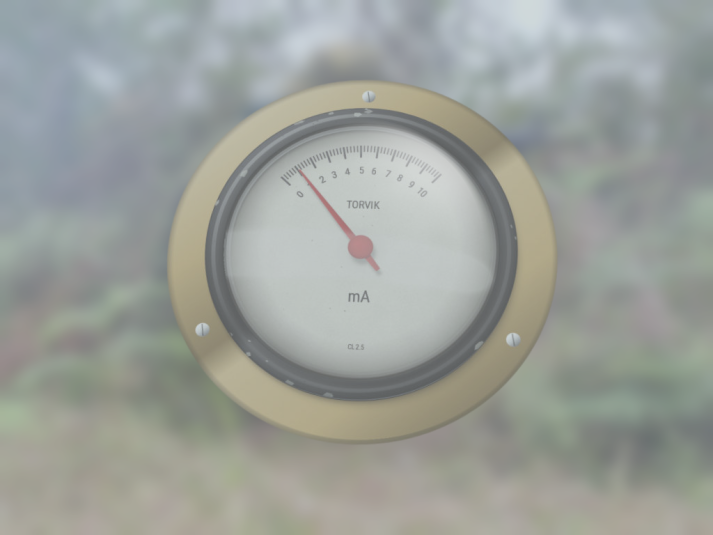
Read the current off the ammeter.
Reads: 1 mA
